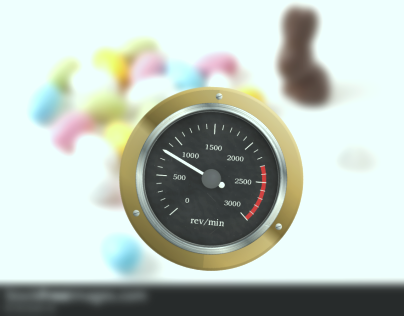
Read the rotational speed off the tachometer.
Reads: 800 rpm
